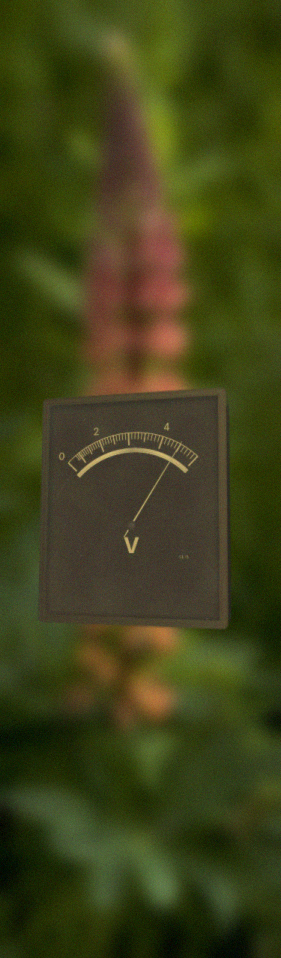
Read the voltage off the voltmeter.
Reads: 4.5 V
